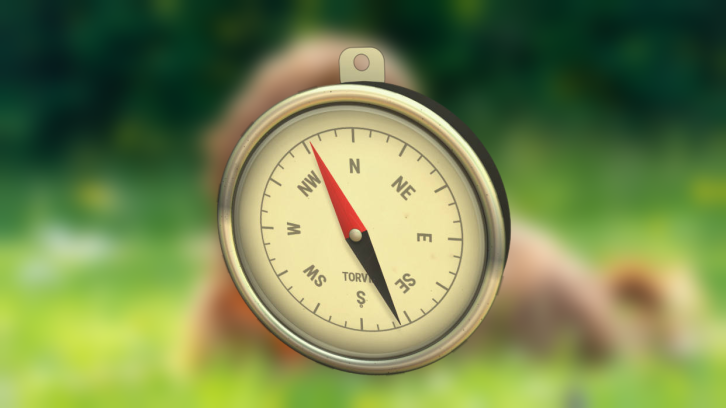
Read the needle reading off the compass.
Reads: 335 °
